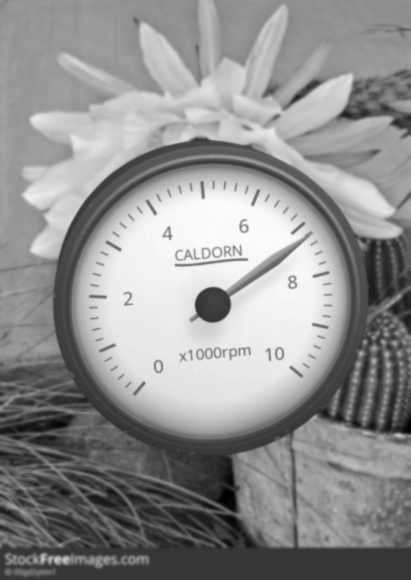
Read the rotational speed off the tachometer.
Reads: 7200 rpm
